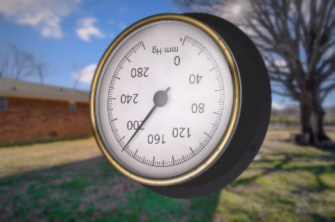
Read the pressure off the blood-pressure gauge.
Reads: 190 mmHg
